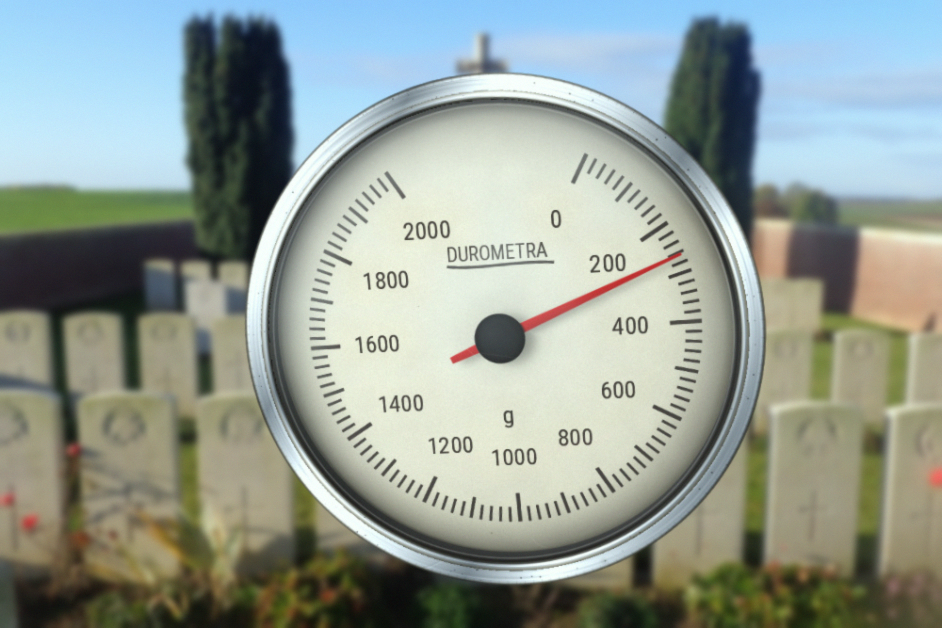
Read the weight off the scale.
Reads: 260 g
